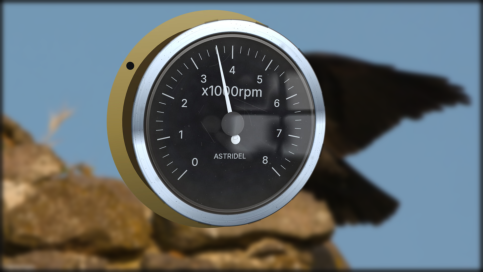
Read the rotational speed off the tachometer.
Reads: 3600 rpm
